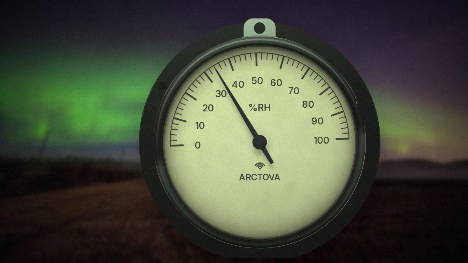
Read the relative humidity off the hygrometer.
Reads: 34 %
